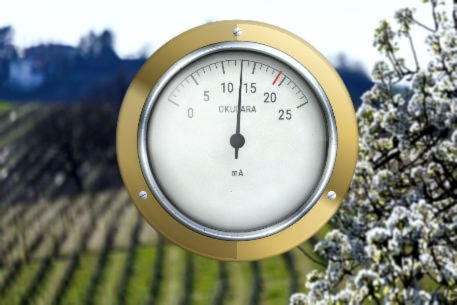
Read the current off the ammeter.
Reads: 13 mA
